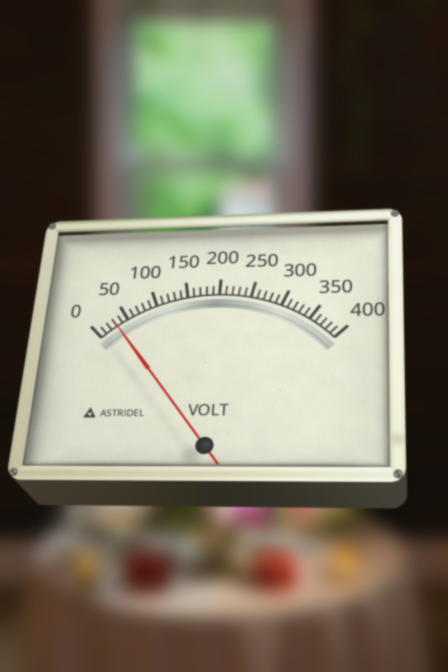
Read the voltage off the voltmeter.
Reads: 30 V
